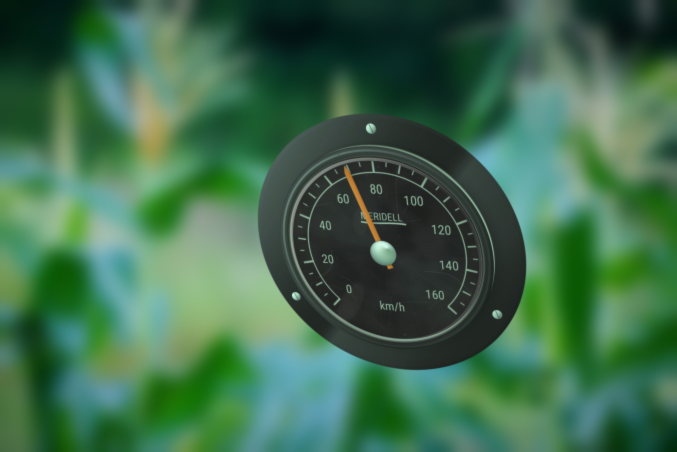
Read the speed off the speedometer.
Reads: 70 km/h
